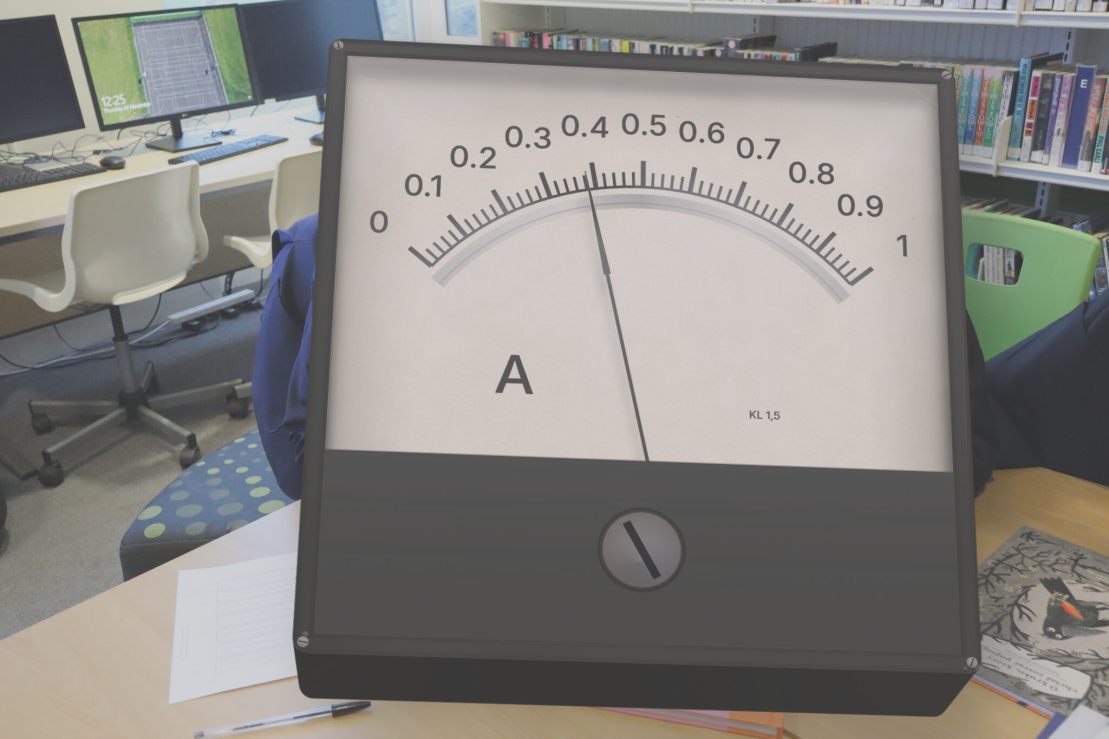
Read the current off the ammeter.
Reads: 0.38 A
